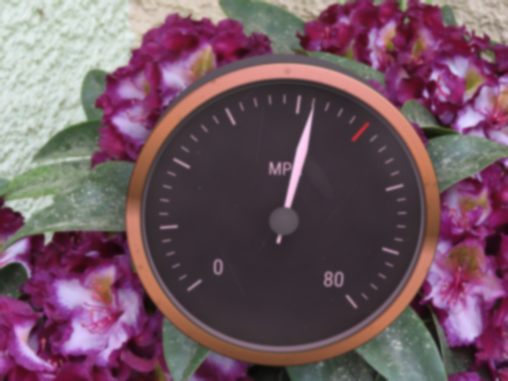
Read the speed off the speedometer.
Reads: 42 mph
